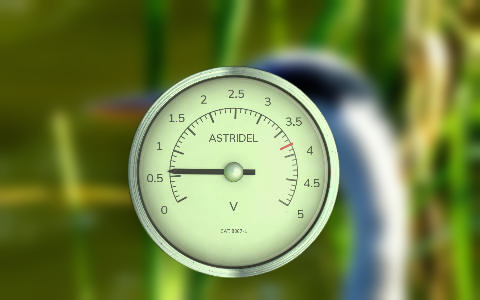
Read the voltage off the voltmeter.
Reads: 0.6 V
